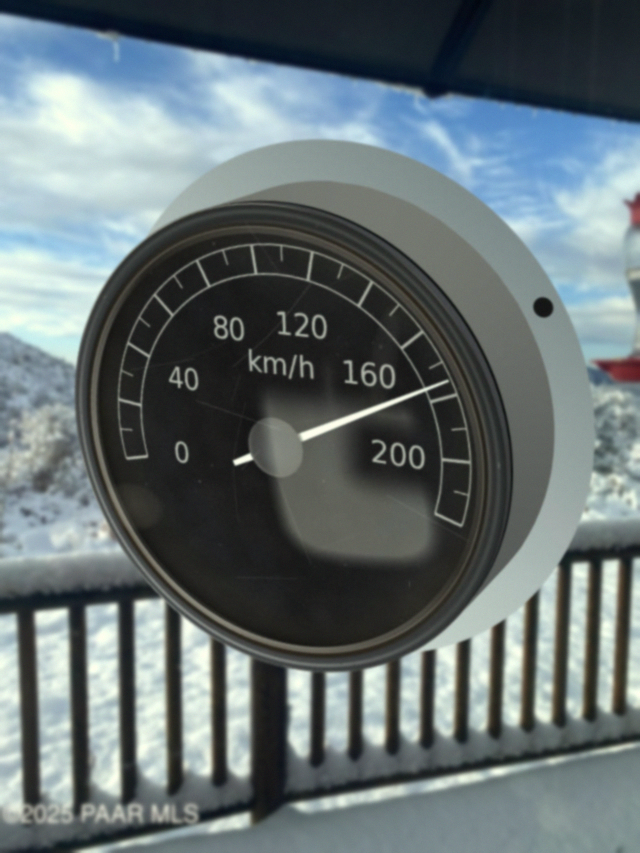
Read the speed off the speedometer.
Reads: 175 km/h
